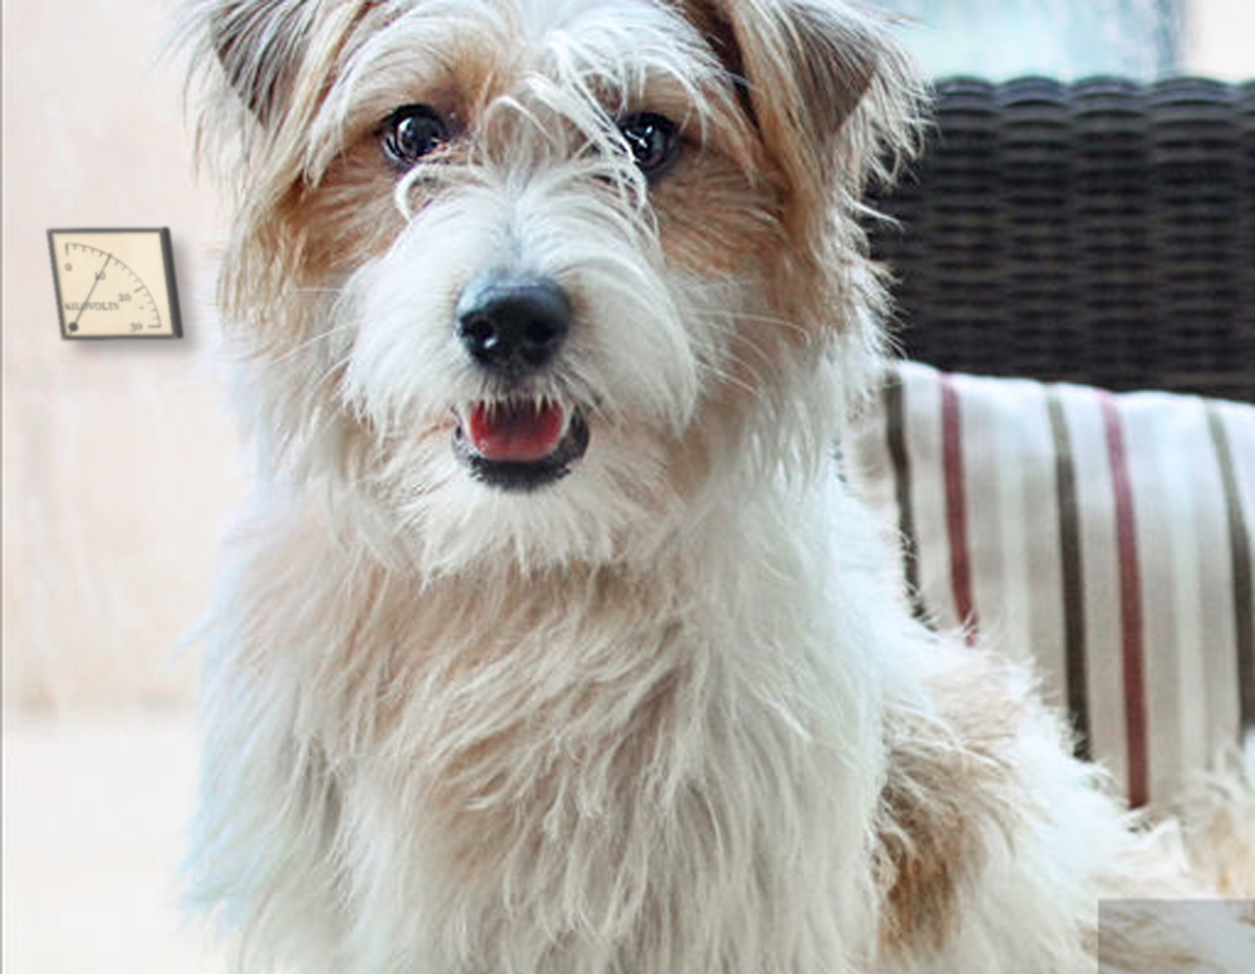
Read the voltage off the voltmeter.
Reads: 10 kV
